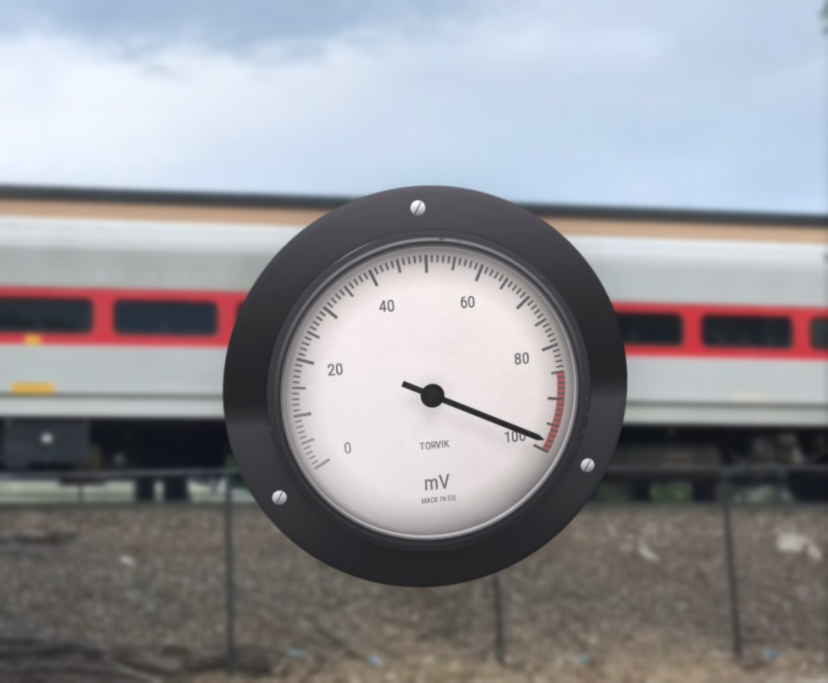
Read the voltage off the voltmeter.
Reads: 98 mV
